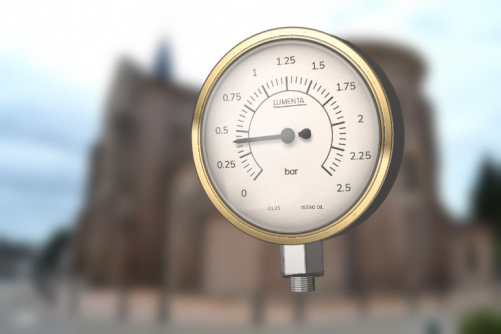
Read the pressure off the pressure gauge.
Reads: 0.4 bar
